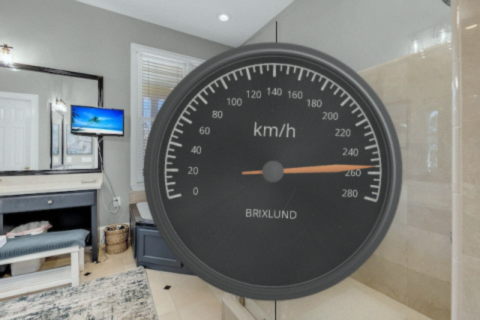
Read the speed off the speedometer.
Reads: 255 km/h
